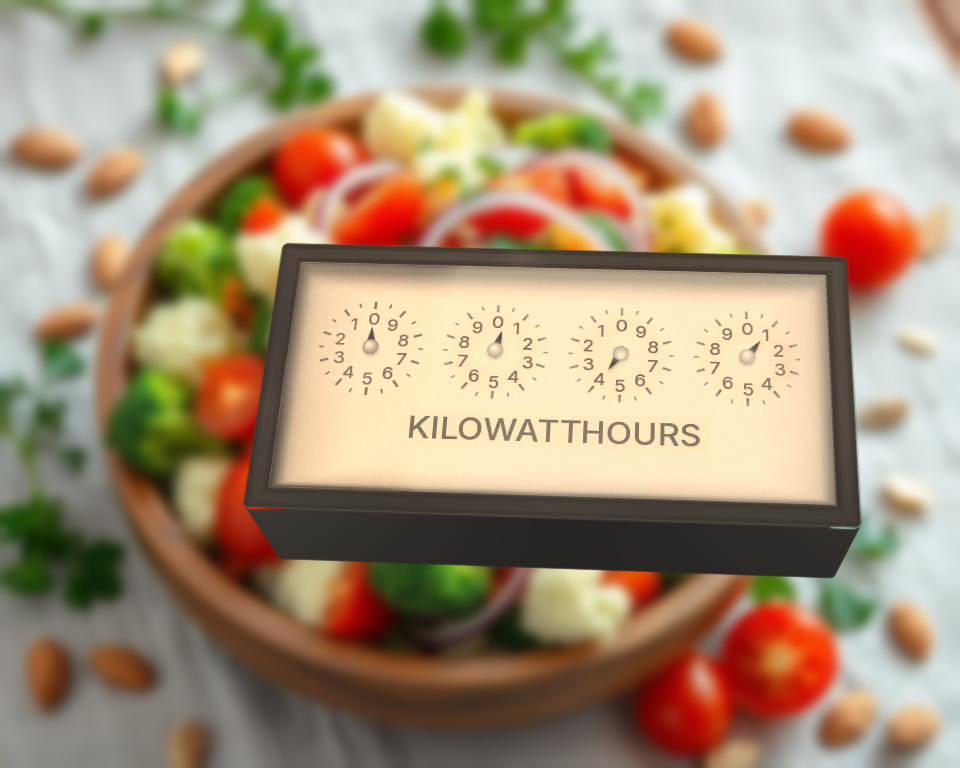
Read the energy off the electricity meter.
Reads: 41 kWh
